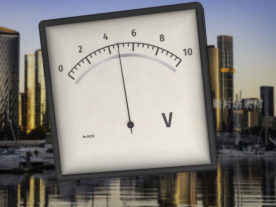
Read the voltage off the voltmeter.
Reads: 4.8 V
